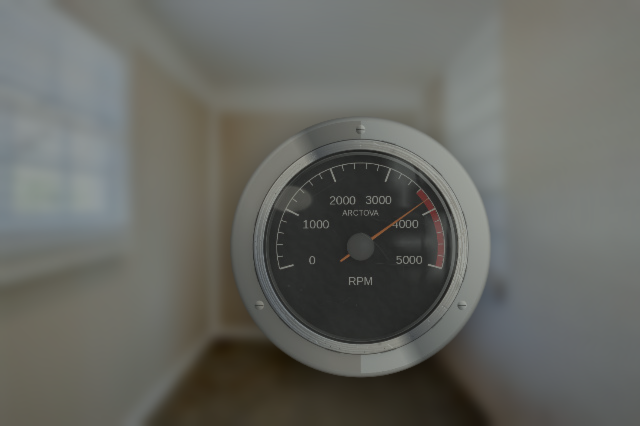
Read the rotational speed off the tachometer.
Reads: 3800 rpm
